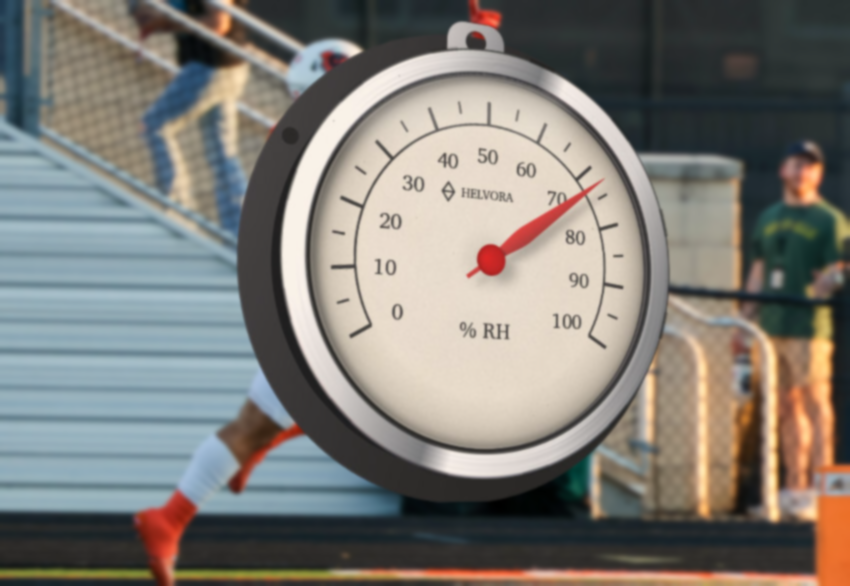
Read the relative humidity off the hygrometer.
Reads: 72.5 %
